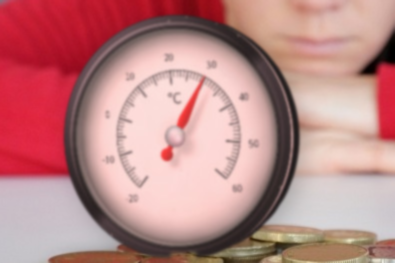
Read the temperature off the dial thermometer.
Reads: 30 °C
